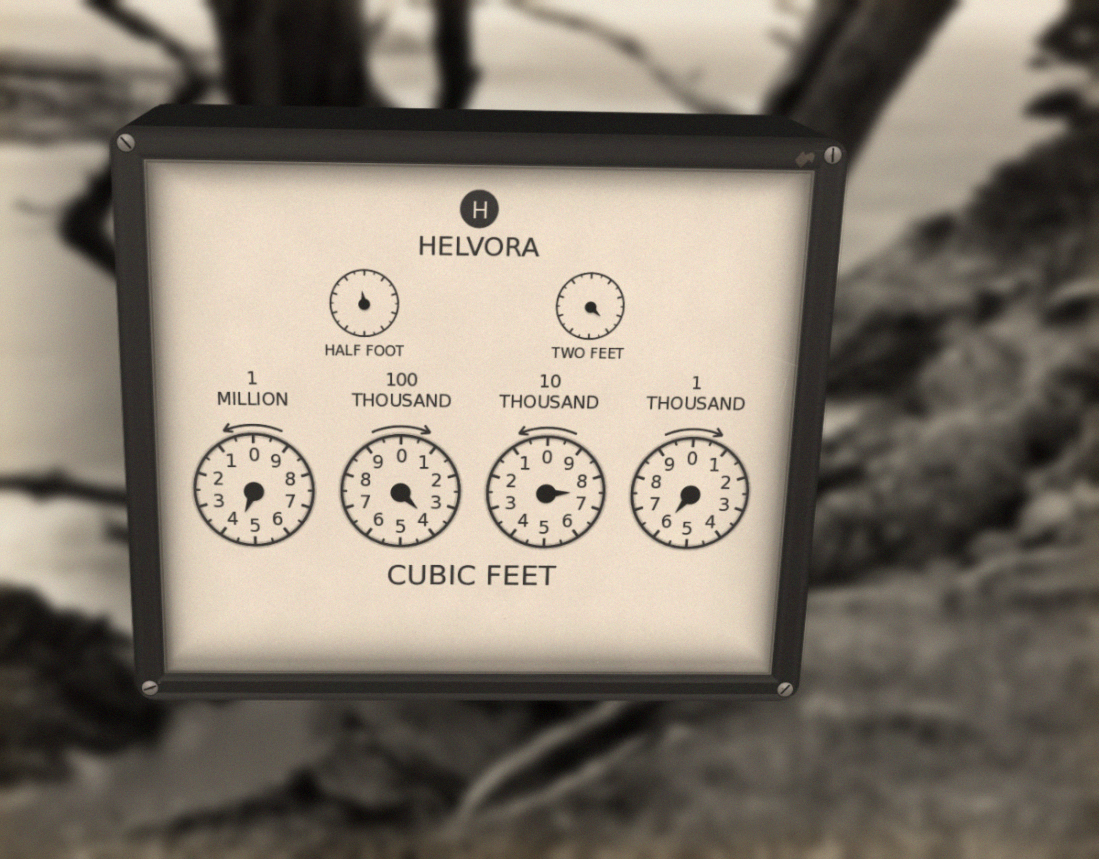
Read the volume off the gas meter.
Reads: 437600 ft³
